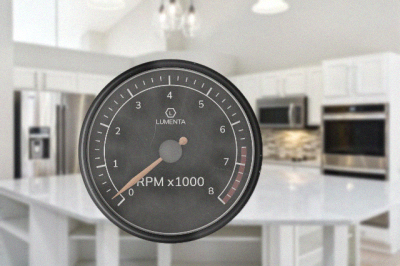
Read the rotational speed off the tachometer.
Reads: 200 rpm
